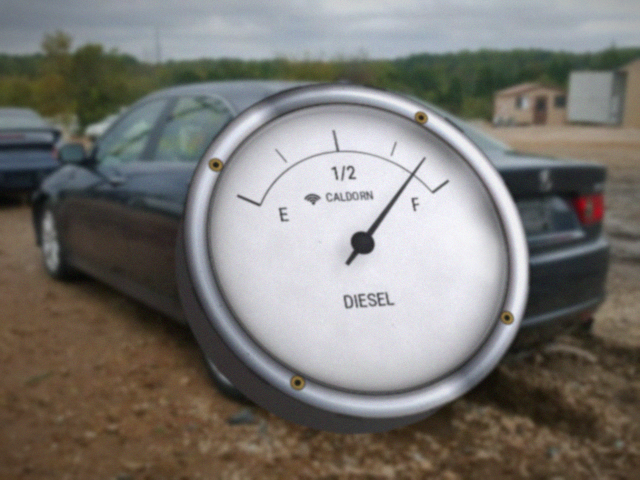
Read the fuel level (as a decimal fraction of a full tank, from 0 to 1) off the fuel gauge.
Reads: 0.875
